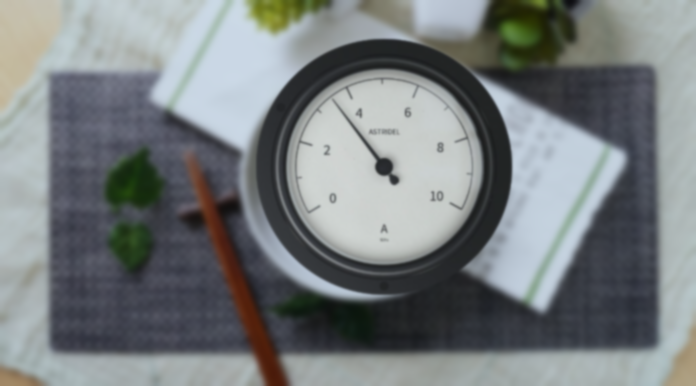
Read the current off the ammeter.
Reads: 3.5 A
